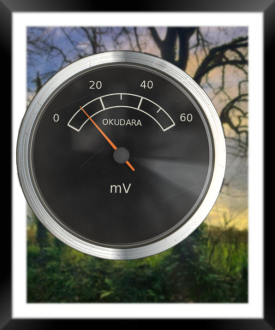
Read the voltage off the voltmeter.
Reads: 10 mV
